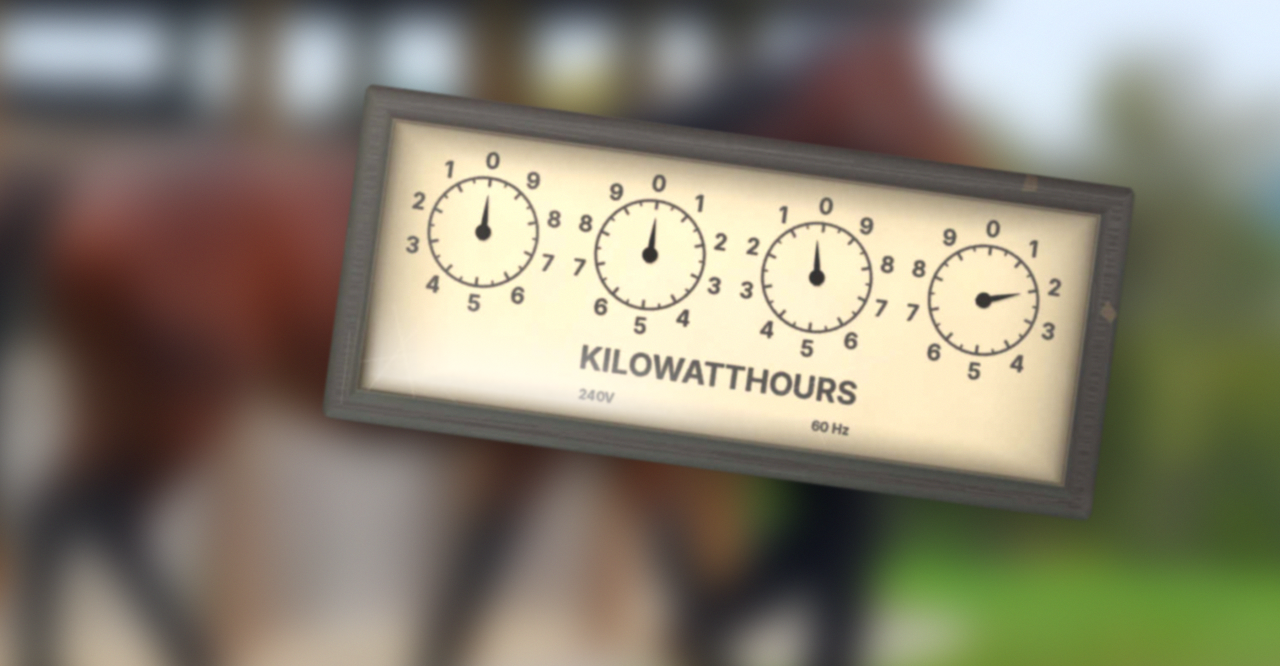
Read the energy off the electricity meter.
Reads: 2 kWh
